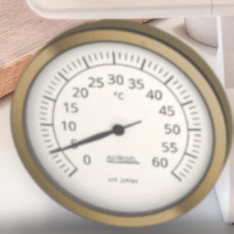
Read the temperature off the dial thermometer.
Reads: 5 °C
